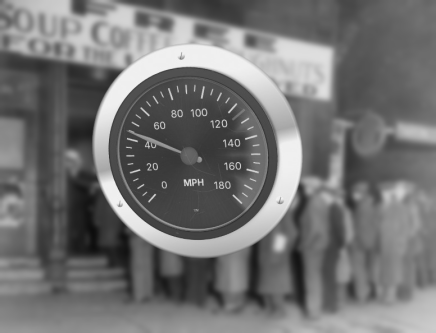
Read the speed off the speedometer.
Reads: 45 mph
